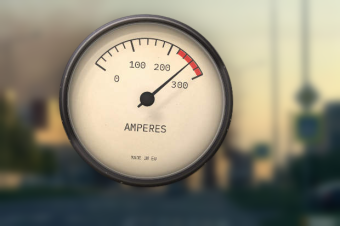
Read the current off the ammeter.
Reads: 260 A
